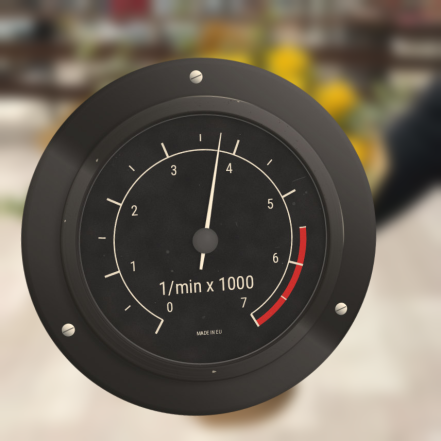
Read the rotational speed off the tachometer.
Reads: 3750 rpm
